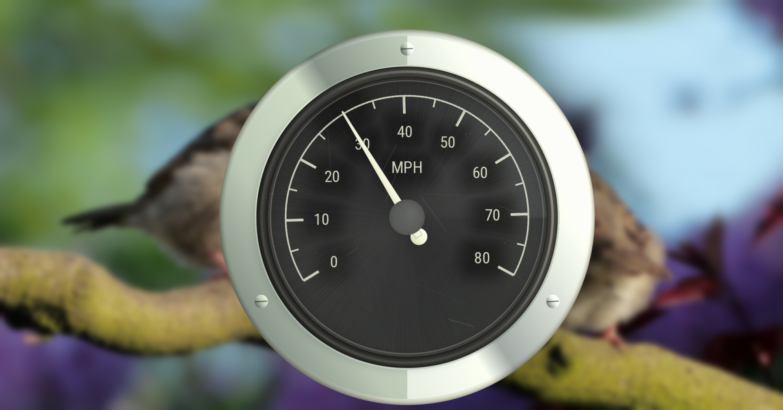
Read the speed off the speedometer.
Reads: 30 mph
